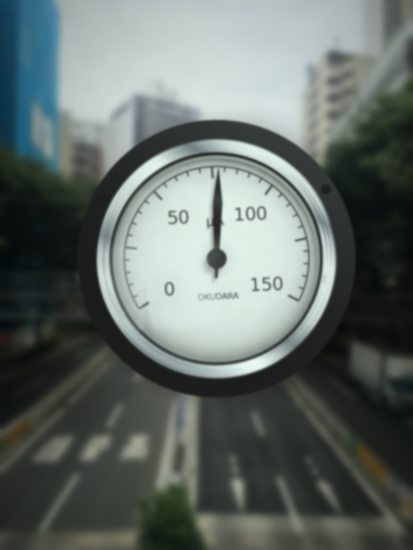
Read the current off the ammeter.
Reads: 77.5 µA
